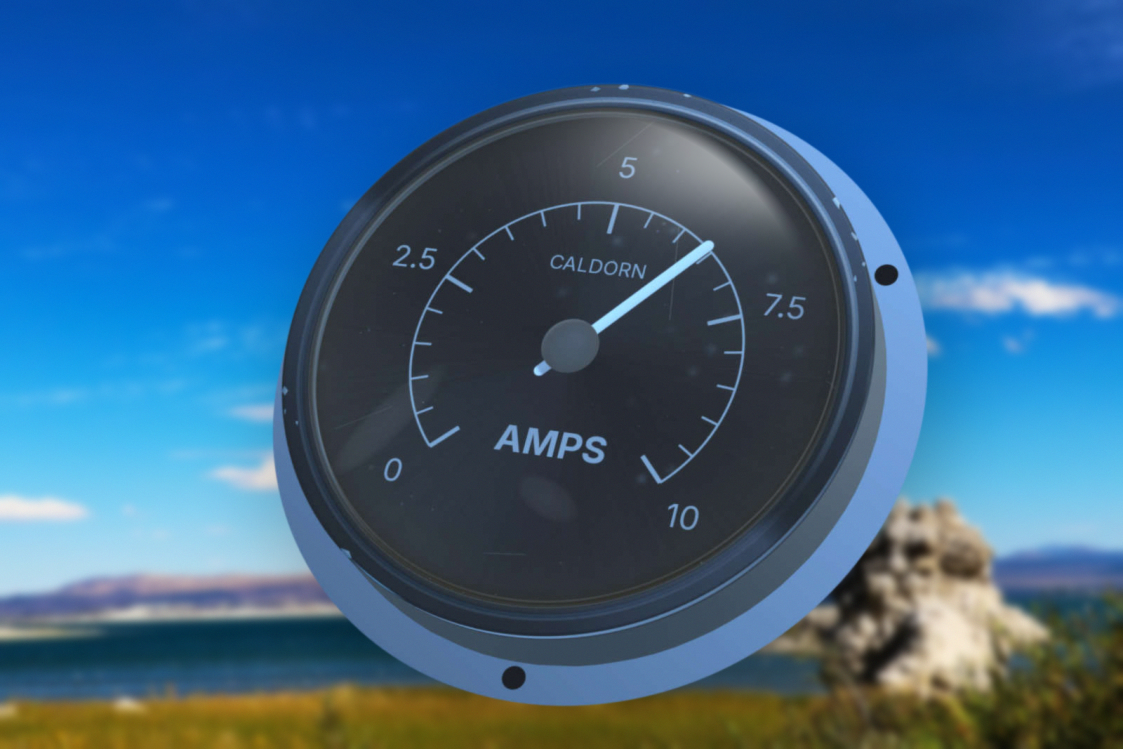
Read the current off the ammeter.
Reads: 6.5 A
